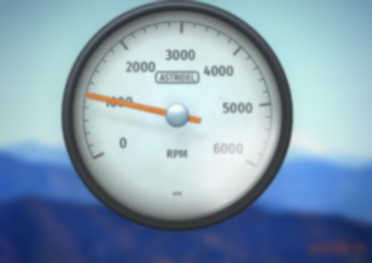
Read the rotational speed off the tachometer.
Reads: 1000 rpm
